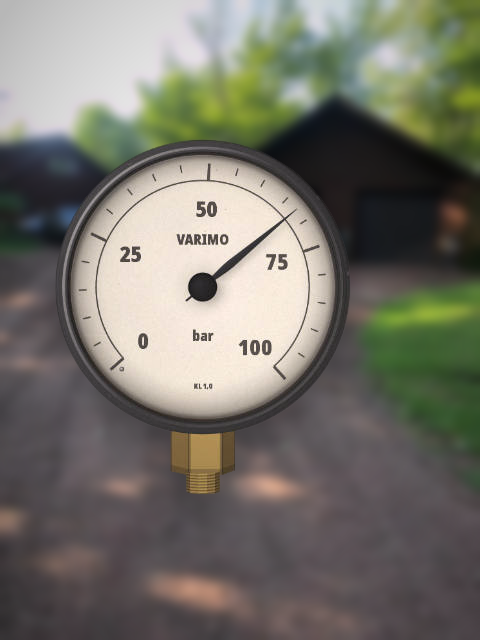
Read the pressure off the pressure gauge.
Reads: 67.5 bar
